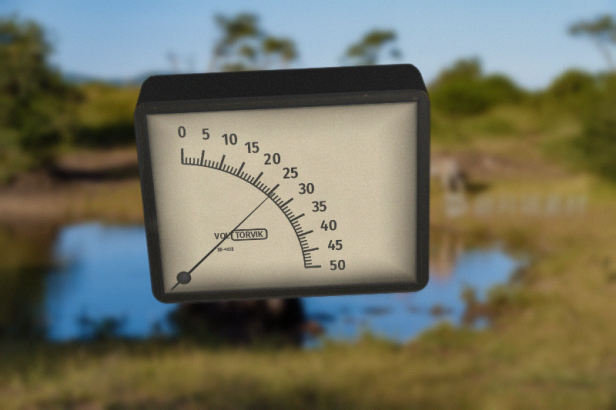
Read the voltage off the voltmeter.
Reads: 25 V
